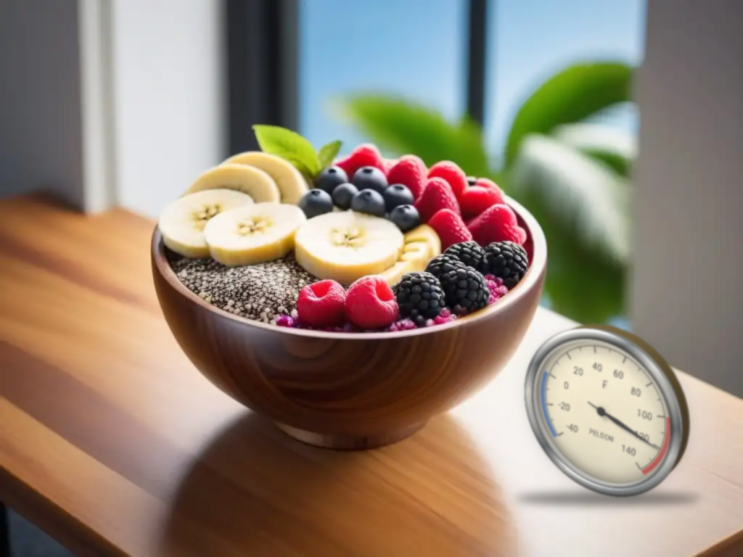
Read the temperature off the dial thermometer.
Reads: 120 °F
